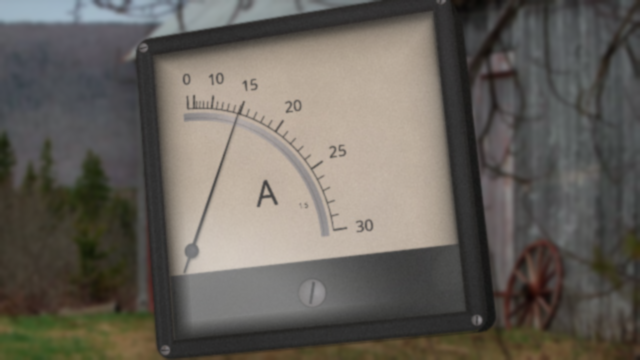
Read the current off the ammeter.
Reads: 15 A
